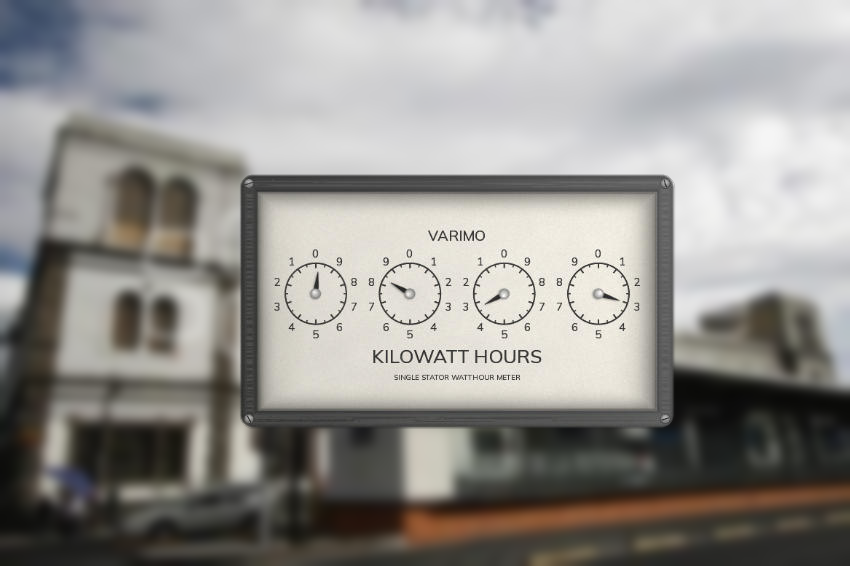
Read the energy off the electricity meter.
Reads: 9833 kWh
